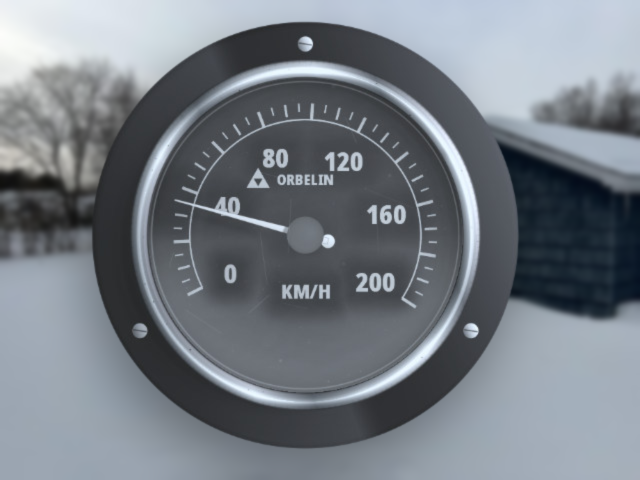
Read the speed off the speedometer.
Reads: 35 km/h
